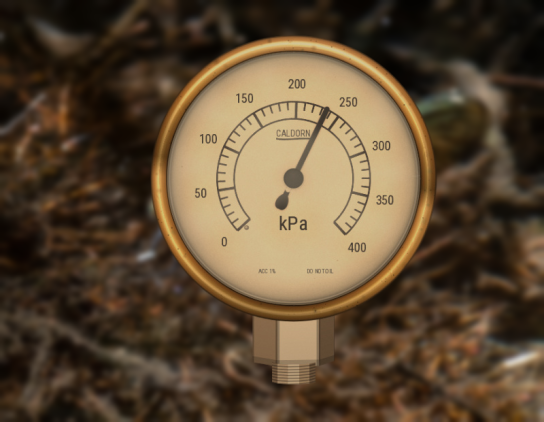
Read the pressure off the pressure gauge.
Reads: 235 kPa
